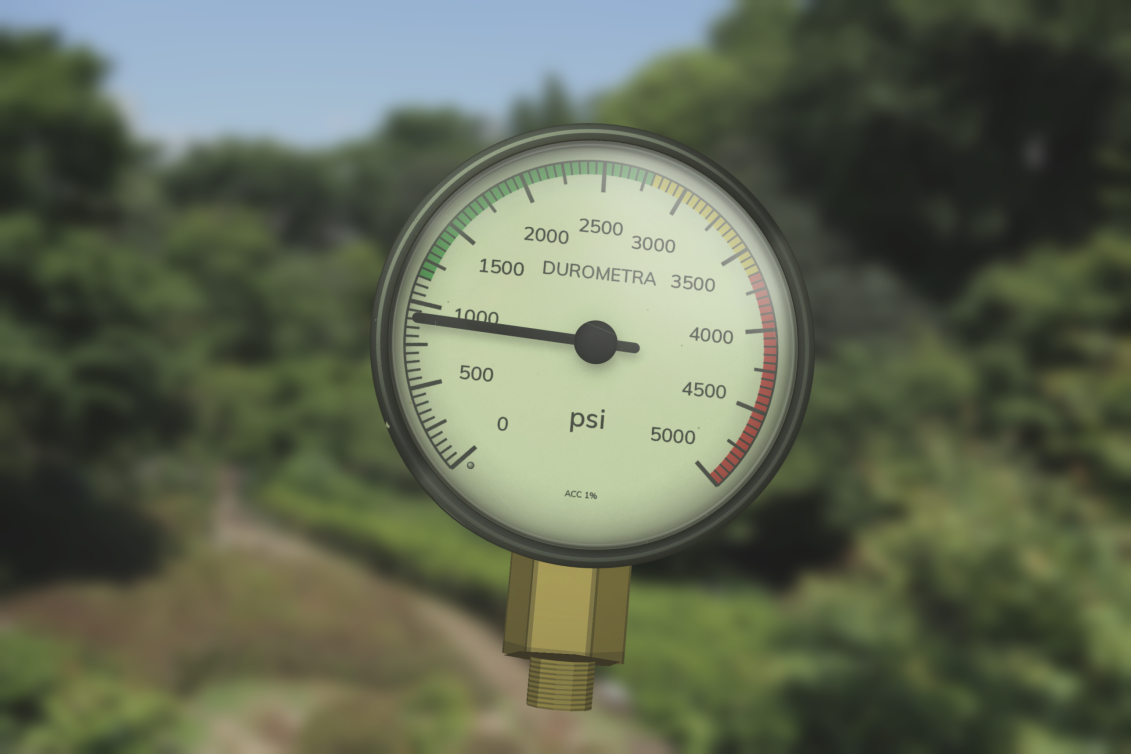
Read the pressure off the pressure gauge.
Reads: 900 psi
